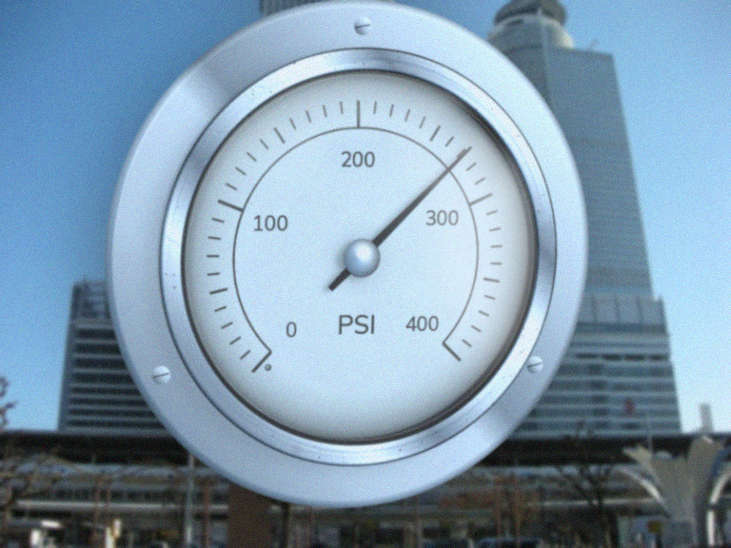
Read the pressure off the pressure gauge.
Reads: 270 psi
